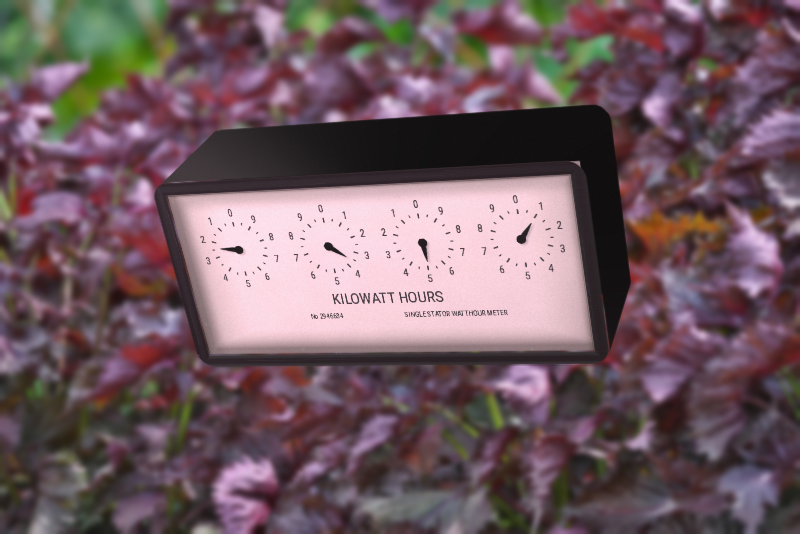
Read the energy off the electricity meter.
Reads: 2351 kWh
